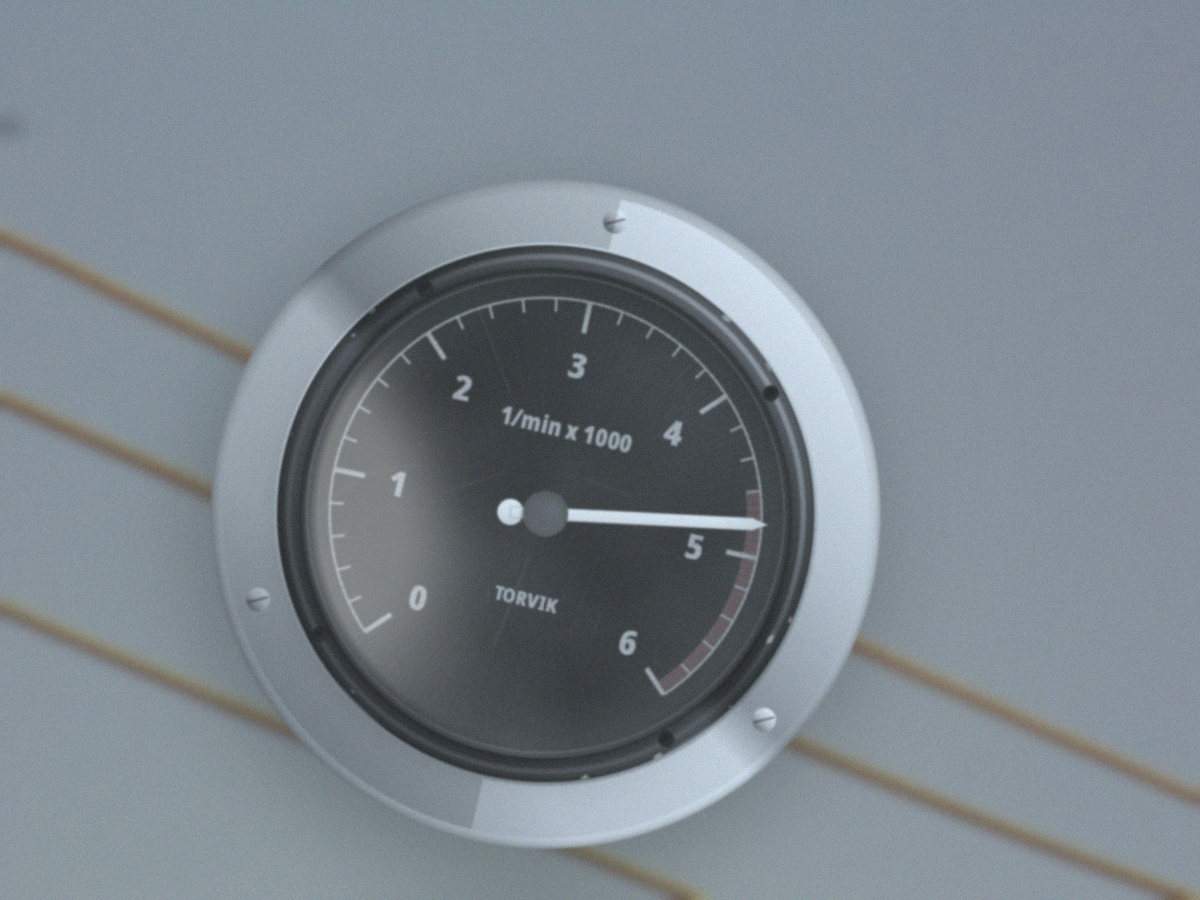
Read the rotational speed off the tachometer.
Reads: 4800 rpm
